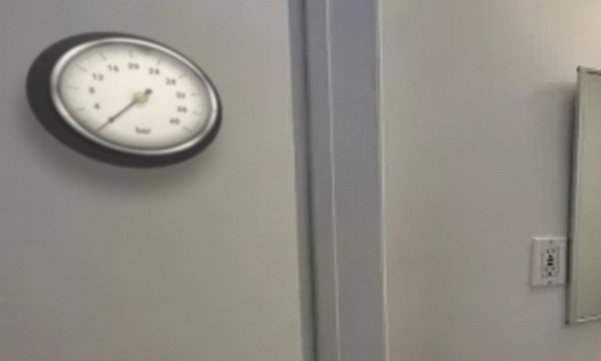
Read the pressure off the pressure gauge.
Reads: 0 bar
